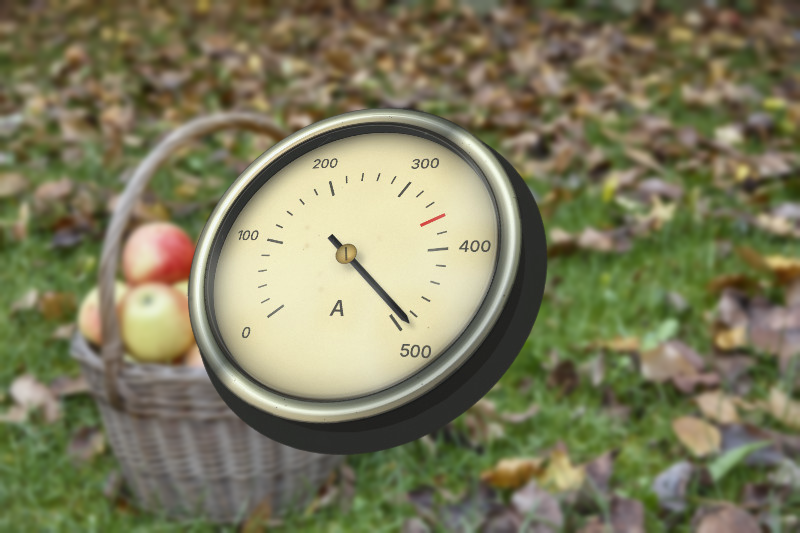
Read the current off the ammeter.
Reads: 490 A
